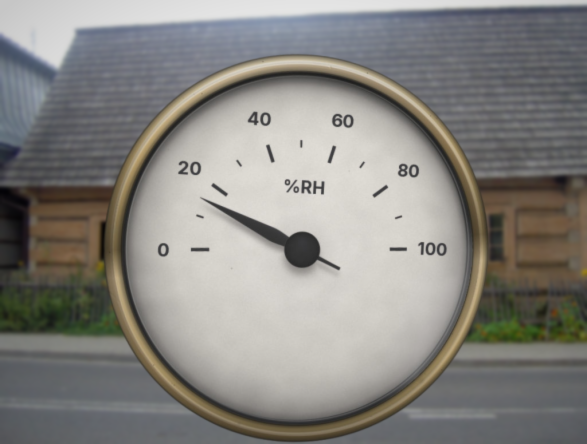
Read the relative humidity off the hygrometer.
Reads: 15 %
